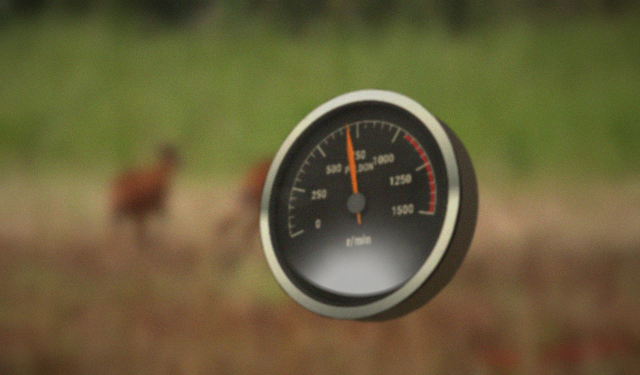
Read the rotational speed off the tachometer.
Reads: 700 rpm
